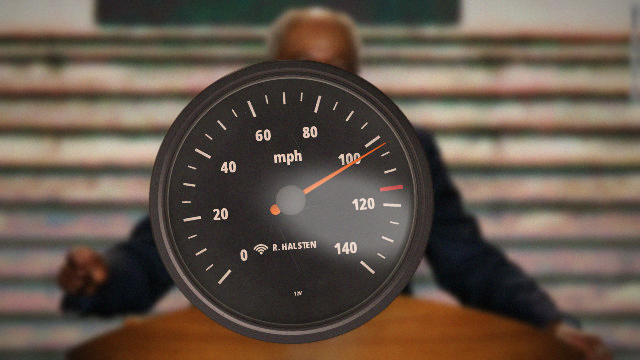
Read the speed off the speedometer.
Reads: 102.5 mph
